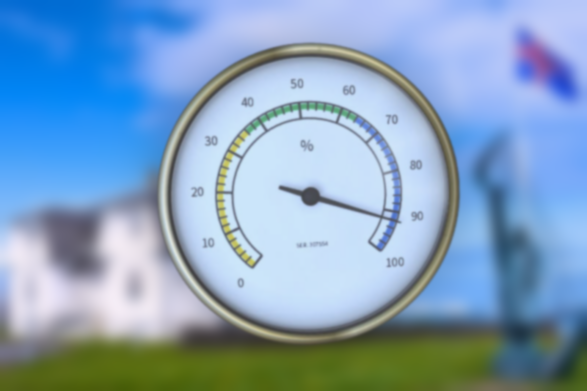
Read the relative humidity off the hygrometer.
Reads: 92 %
